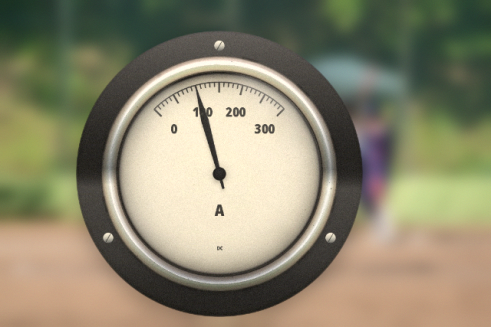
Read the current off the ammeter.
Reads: 100 A
